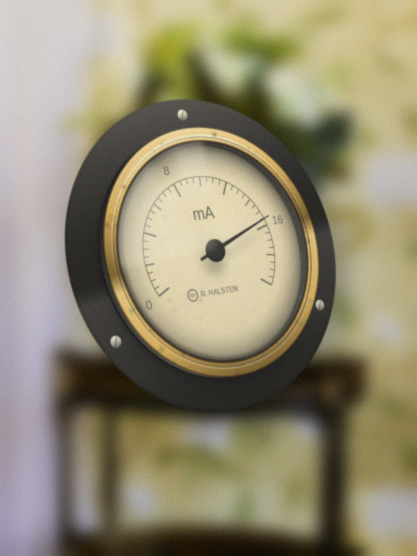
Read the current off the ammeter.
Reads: 15.5 mA
